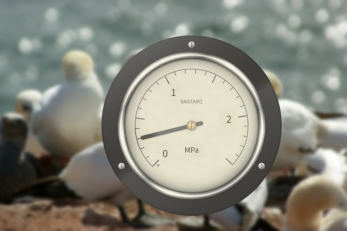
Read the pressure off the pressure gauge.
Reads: 0.3 MPa
